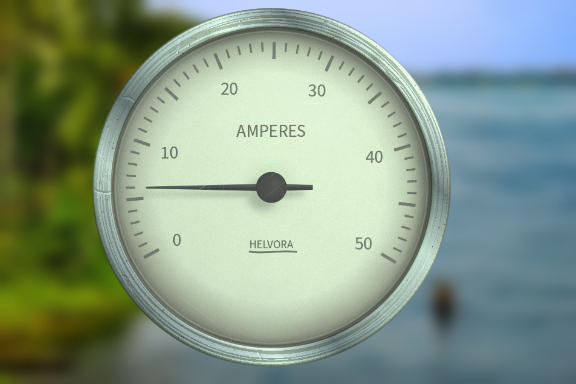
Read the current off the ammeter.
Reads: 6 A
